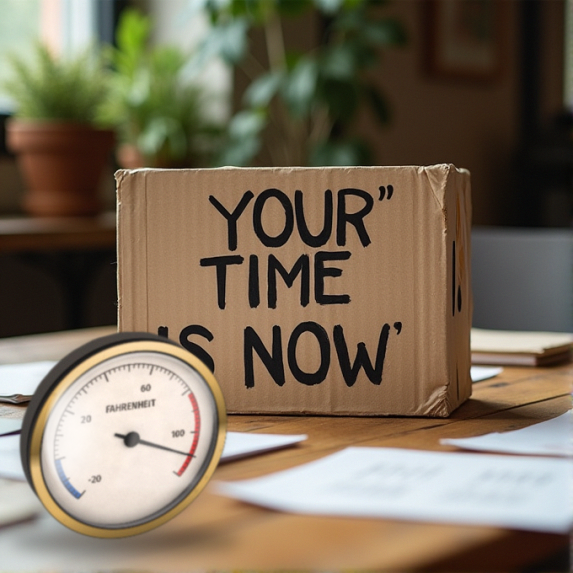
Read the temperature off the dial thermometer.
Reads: 110 °F
